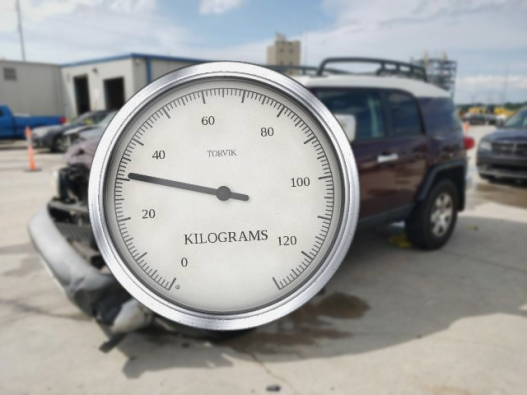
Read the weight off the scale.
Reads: 31 kg
